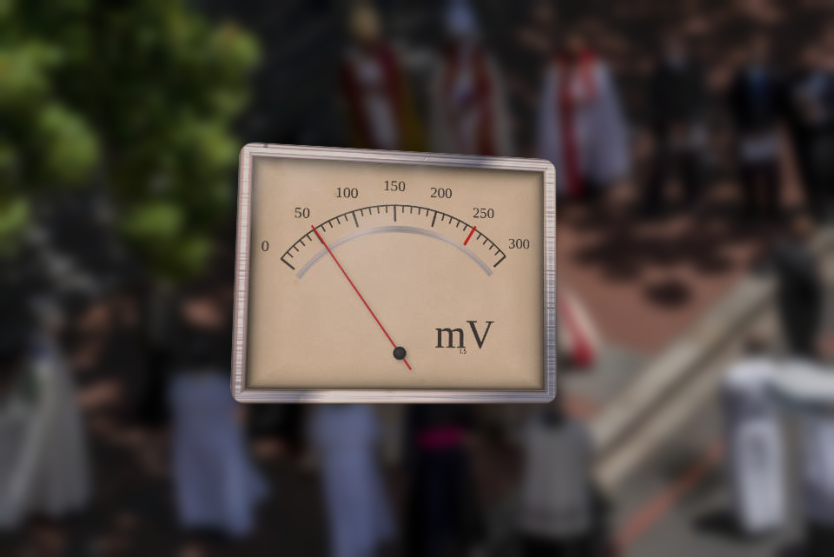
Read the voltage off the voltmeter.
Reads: 50 mV
